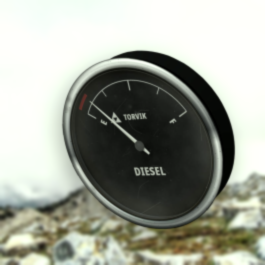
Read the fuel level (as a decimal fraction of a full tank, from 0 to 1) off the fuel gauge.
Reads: 0.125
